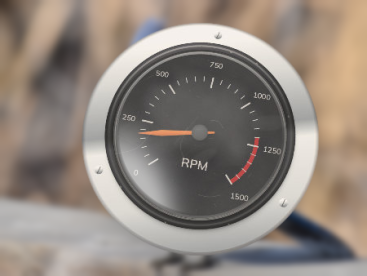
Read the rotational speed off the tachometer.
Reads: 175 rpm
